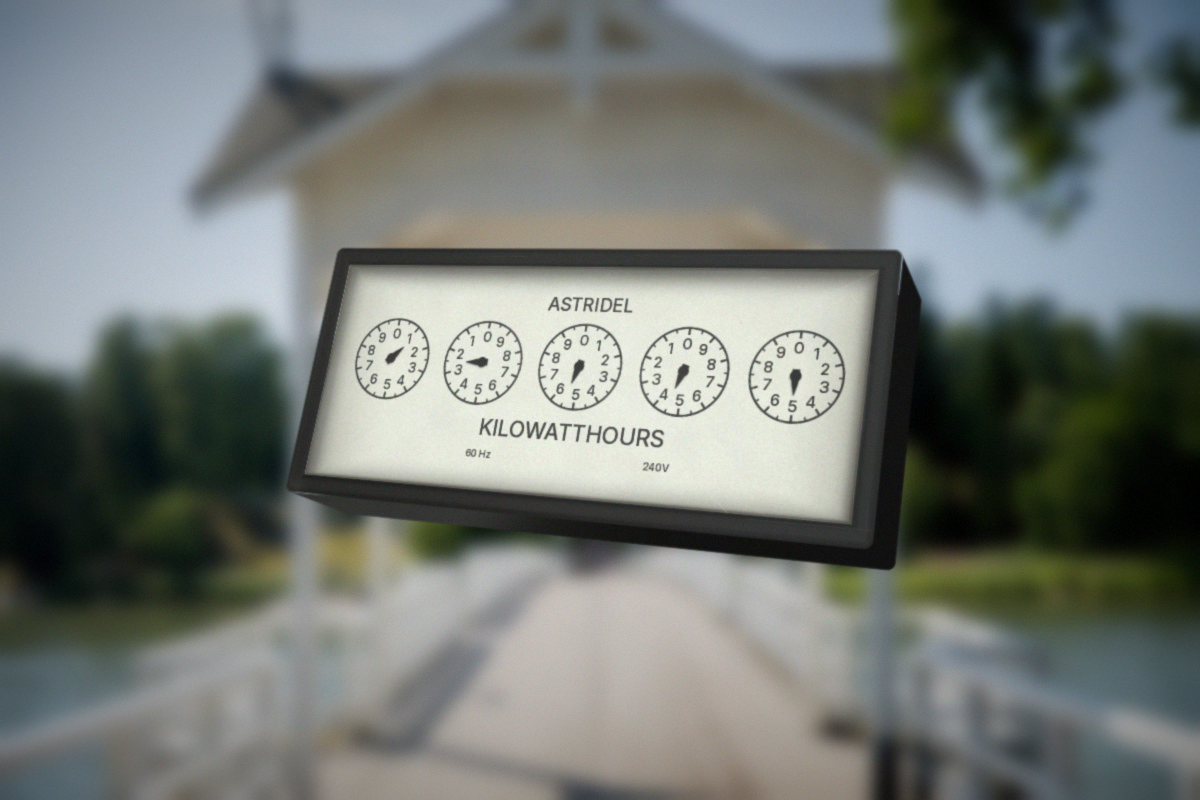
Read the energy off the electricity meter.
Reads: 12545 kWh
